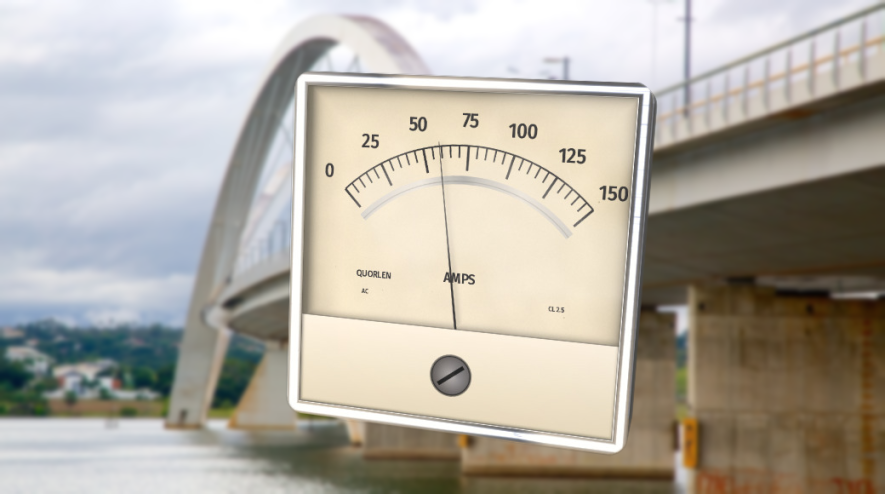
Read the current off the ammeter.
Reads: 60 A
